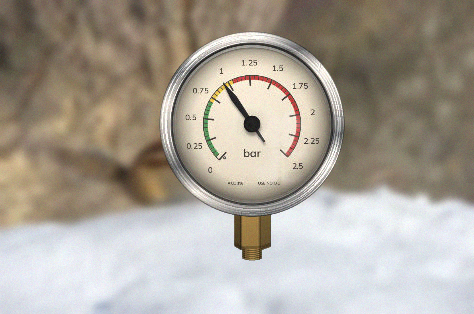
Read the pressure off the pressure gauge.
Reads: 0.95 bar
